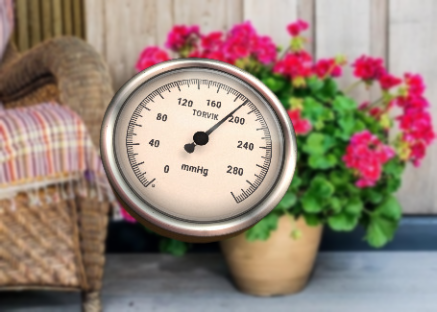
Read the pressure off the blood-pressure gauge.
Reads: 190 mmHg
